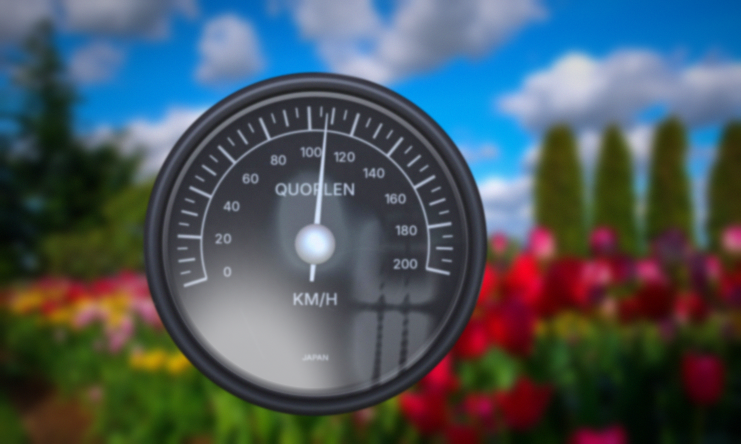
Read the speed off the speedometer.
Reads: 107.5 km/h
